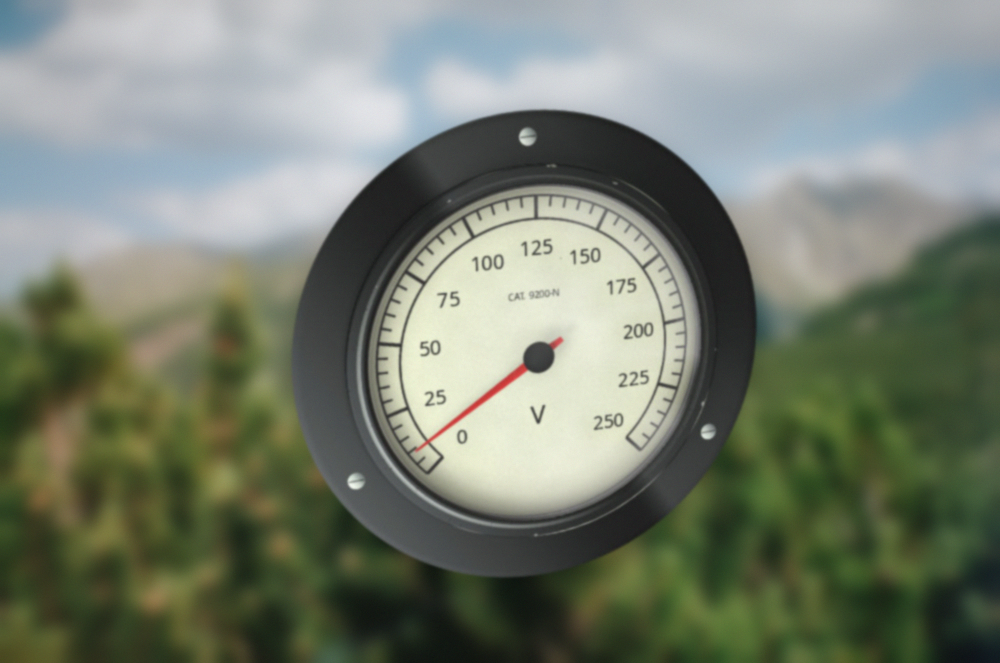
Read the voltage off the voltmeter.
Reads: 10 V
